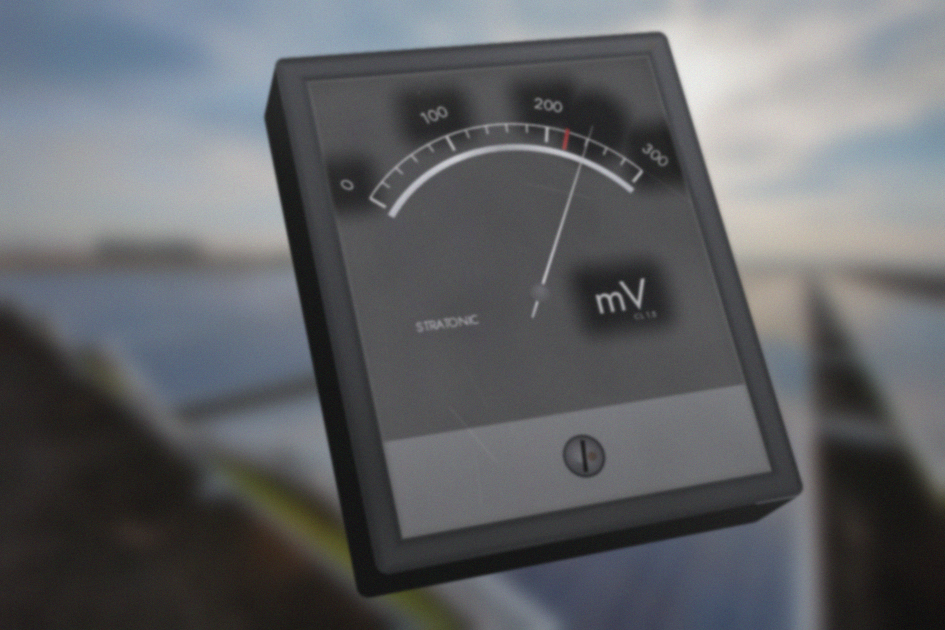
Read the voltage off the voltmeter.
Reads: 240 mV
